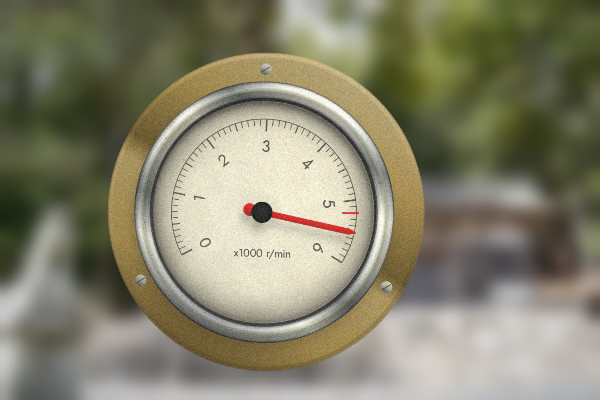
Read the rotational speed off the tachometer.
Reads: 5500 rpm
